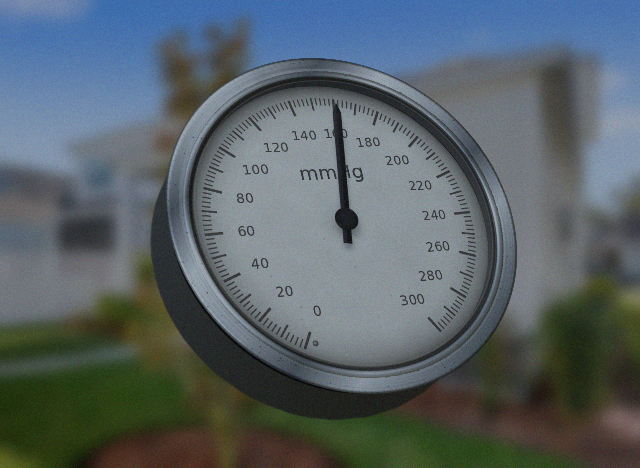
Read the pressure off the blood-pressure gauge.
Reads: 160 mmHg
